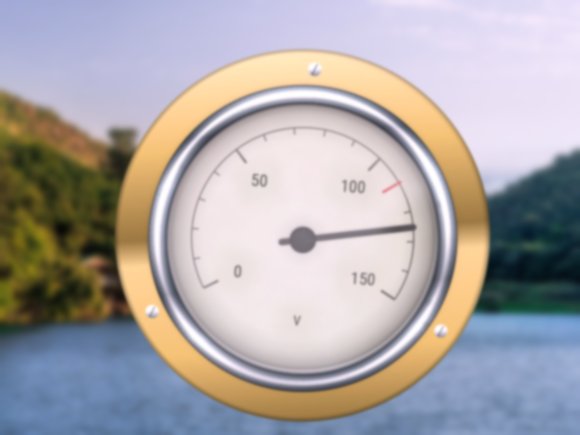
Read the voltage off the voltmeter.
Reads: 125 V
